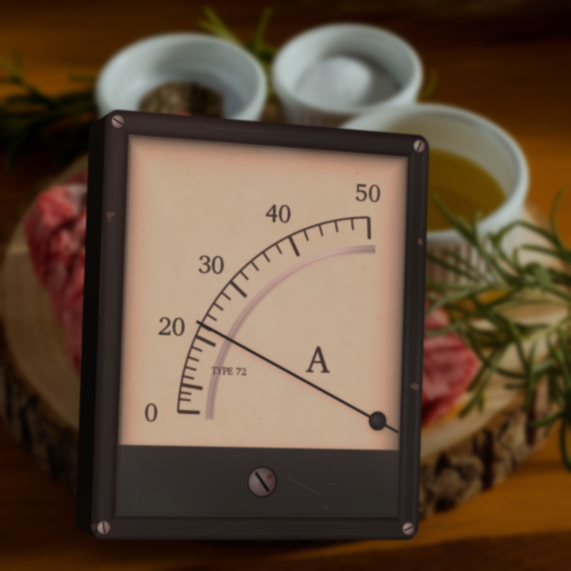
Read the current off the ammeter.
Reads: 22 A
